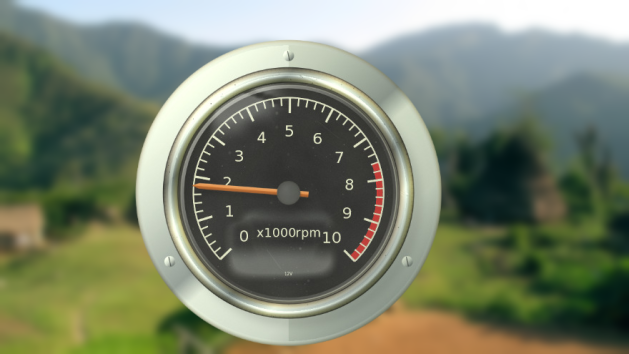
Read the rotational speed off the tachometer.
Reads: 1800 rpm
